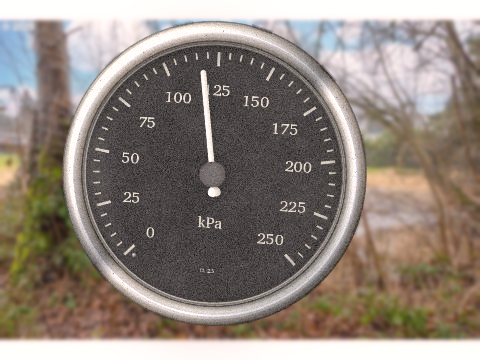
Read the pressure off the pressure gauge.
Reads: 117.5 kPa
